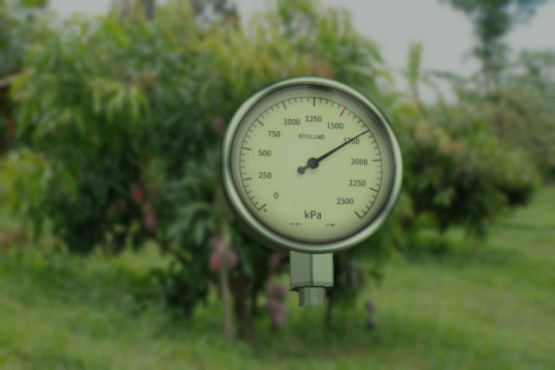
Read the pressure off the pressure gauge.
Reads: 1750 kPa
